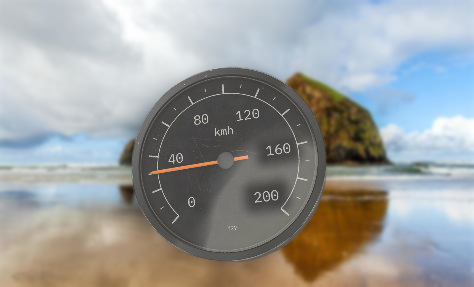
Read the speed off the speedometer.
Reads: 30 km/h
